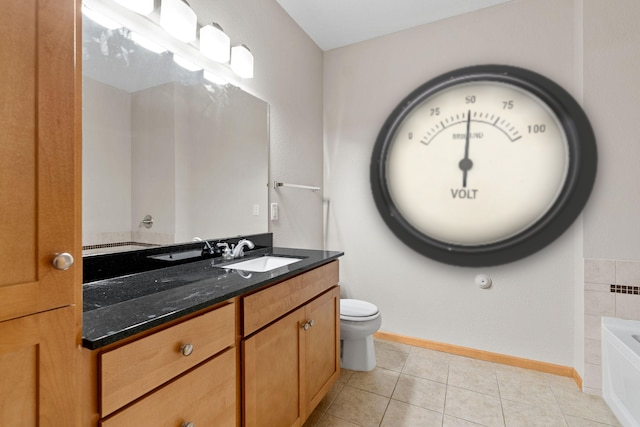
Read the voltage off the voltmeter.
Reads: 50 V
